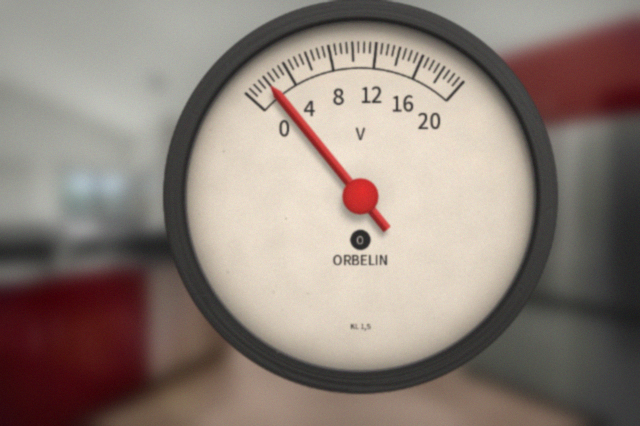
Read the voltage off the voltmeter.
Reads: 2 V
